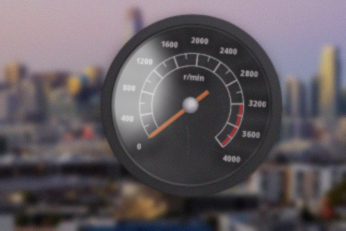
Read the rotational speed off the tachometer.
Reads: 0 rpm
